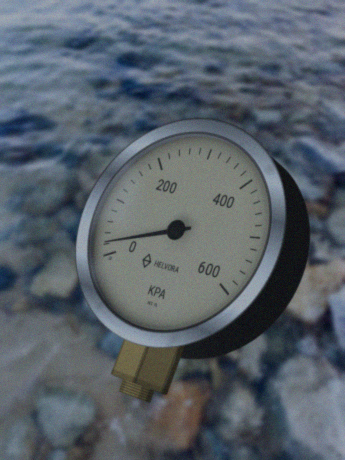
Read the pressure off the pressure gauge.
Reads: 20 kPa
